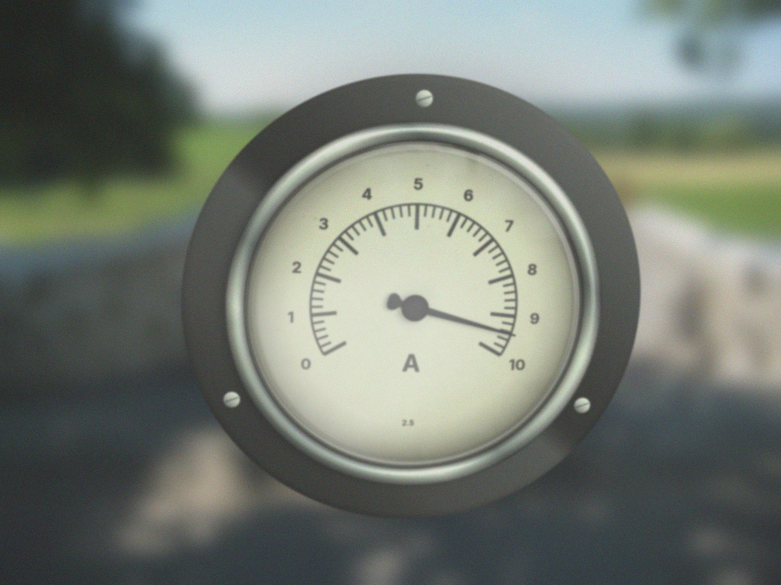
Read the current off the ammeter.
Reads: 9.4 A
